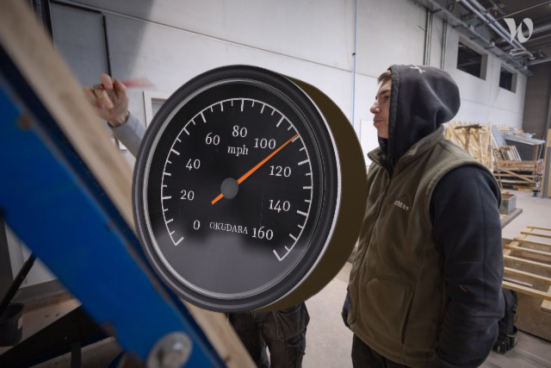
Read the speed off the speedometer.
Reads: 110 mph
